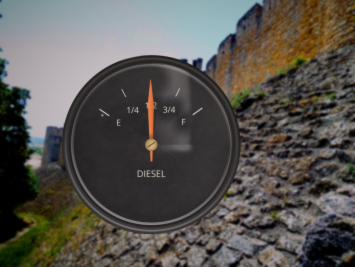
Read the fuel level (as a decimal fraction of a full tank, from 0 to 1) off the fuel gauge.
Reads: 0.5
